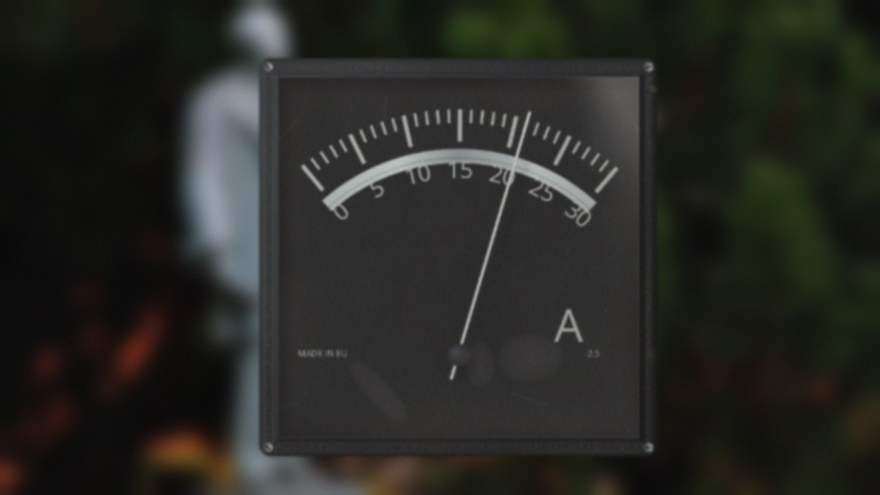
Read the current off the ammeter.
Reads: 21 A
